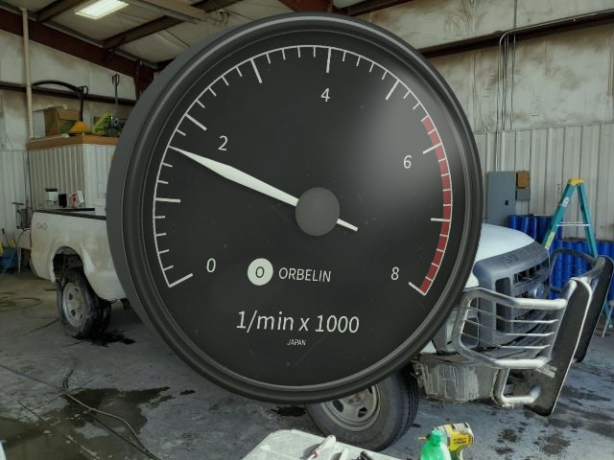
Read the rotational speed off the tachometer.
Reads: 1600 rpm
